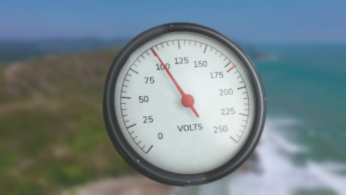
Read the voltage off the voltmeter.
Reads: 100 V
